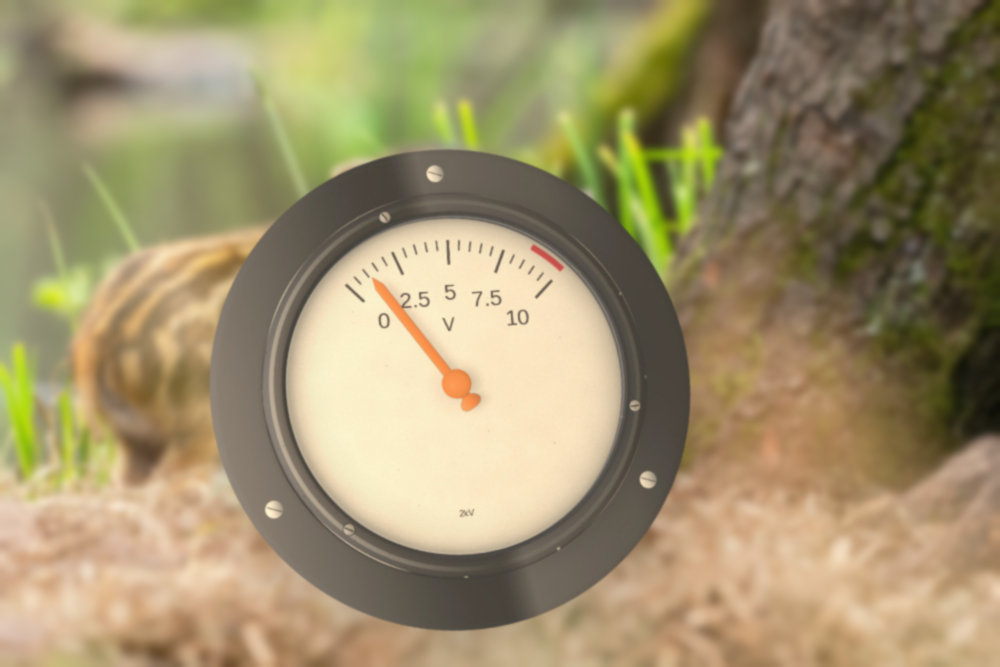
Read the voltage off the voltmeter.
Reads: 1 V
